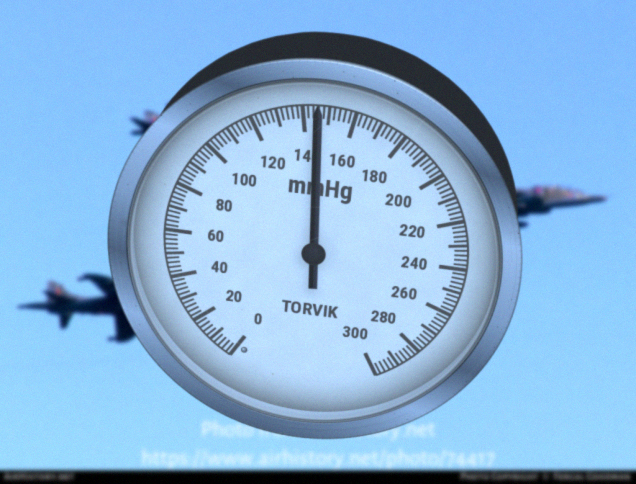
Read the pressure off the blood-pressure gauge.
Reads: 146 mmHg
